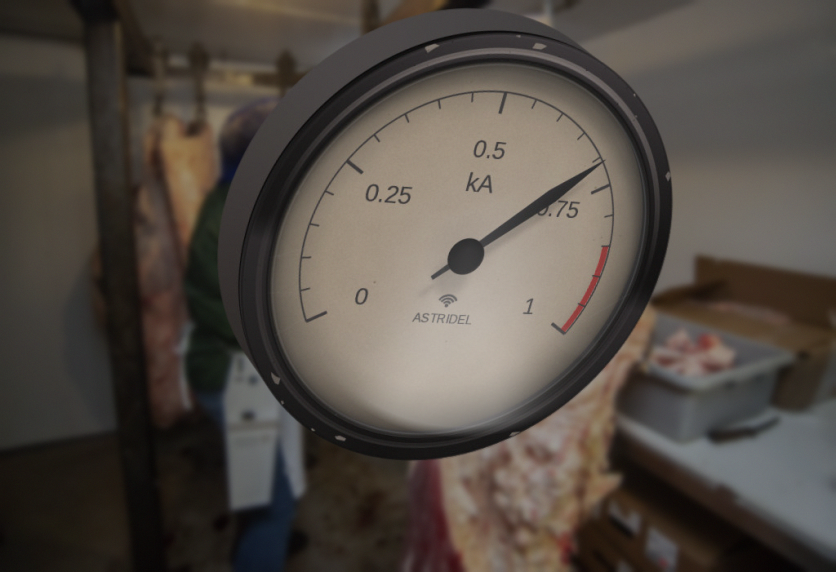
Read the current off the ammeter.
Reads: 0.7 kA
